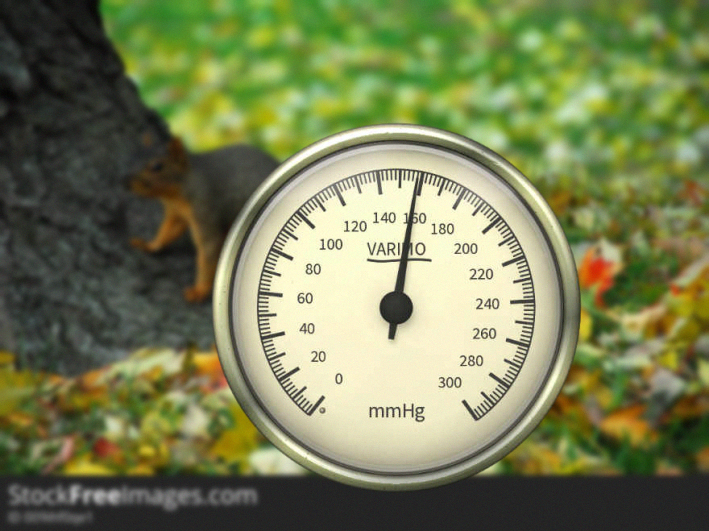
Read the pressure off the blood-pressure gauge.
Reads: 158 mmHg
